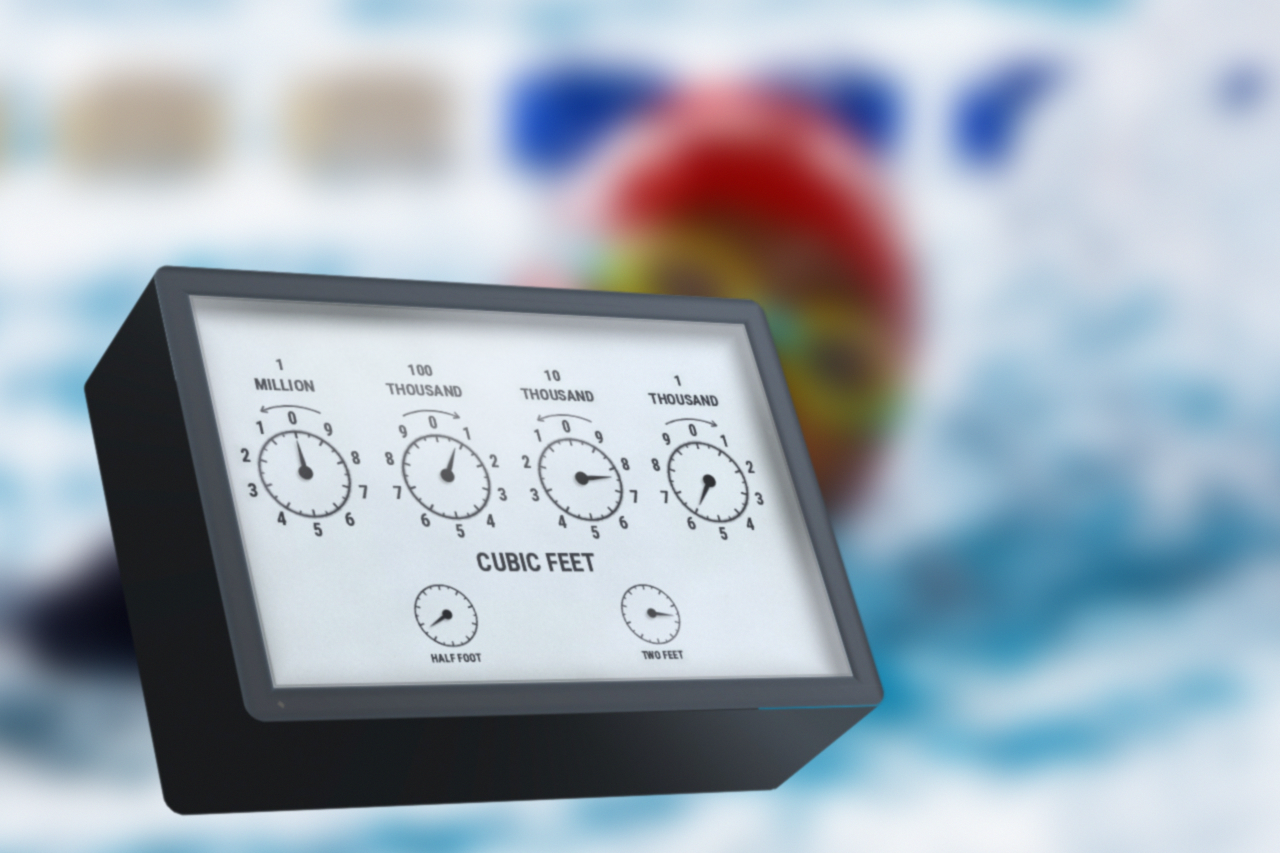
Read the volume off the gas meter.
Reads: 7600 ft³
